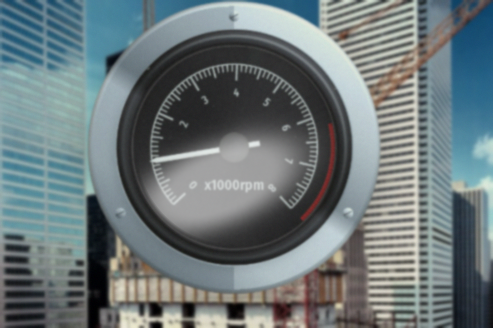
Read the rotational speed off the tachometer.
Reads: 1000 rpm
